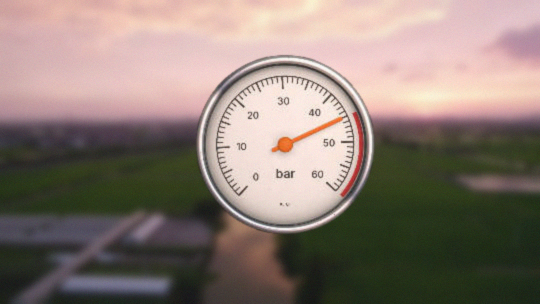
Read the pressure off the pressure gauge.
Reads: 45 bar
